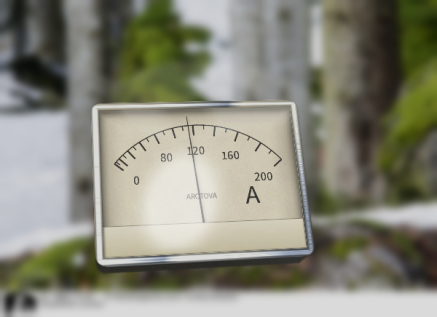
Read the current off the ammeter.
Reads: 115 A
